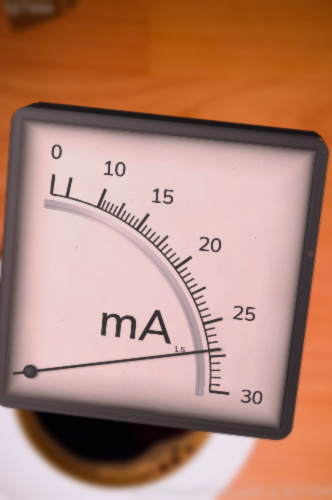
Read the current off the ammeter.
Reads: 27 mA
